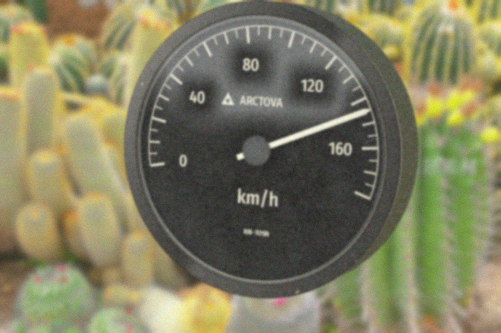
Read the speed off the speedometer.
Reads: 145 km/h
